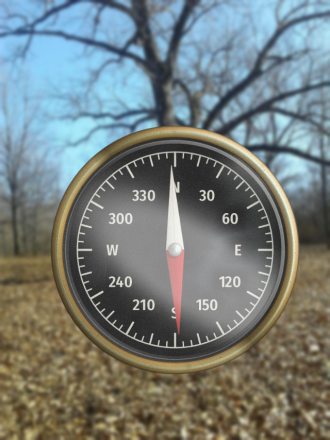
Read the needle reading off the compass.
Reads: 177.5 °
